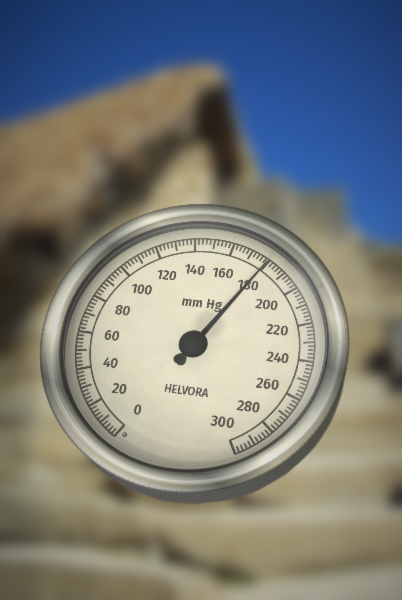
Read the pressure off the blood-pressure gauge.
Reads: 180 mmHg
